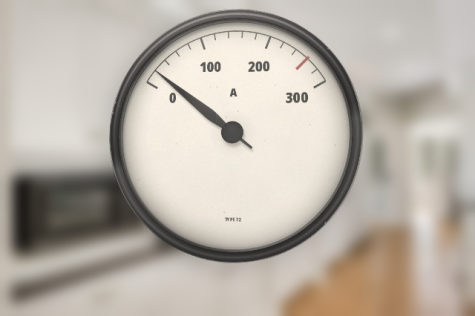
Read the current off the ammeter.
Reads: 20 A
